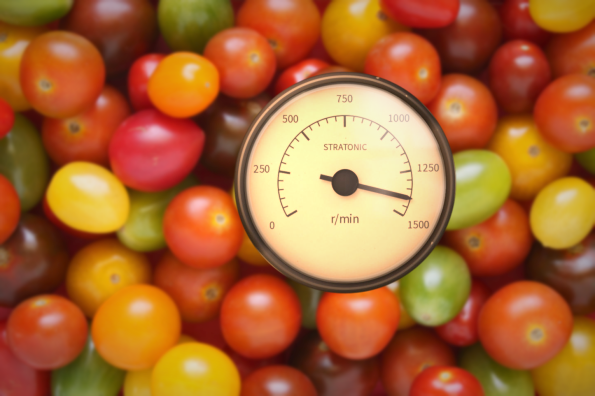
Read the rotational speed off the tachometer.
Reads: 1400 rpm
